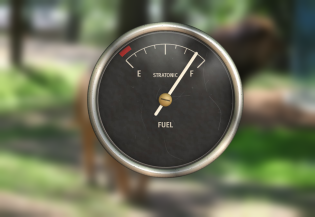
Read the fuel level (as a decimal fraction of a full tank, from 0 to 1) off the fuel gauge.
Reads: 0.875
